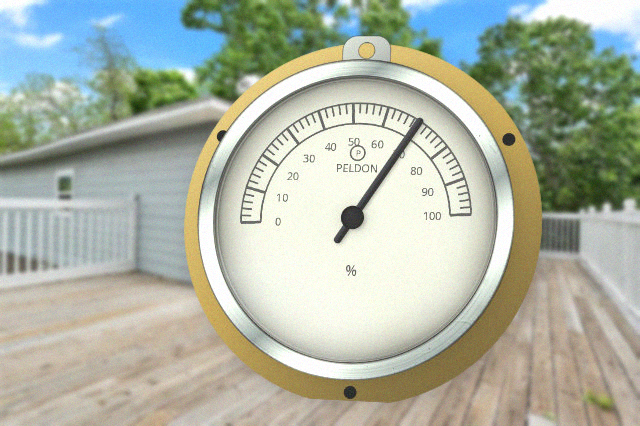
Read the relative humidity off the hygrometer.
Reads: 70 %
